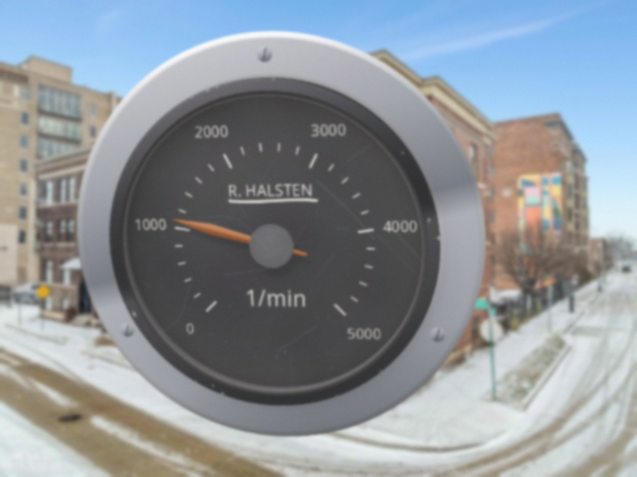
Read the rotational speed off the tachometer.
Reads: 1100 rpm
